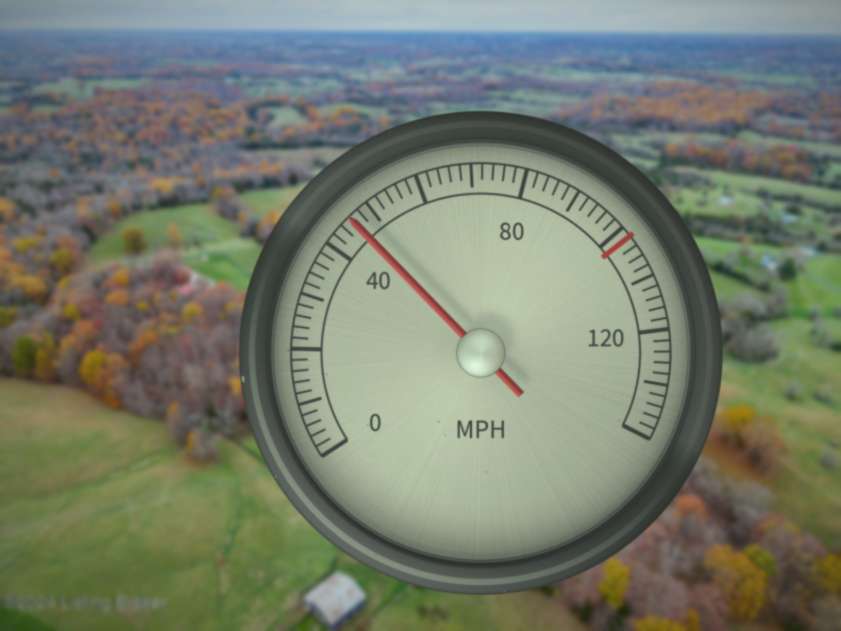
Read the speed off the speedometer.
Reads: 46 mph
